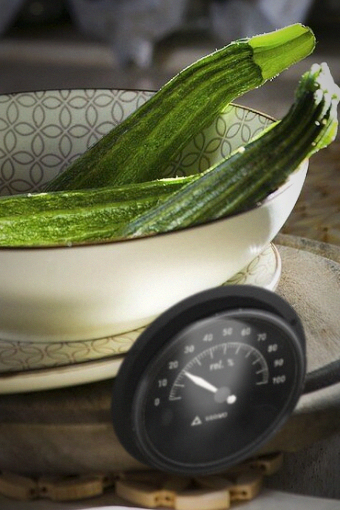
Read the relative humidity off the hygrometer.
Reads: 20 %
